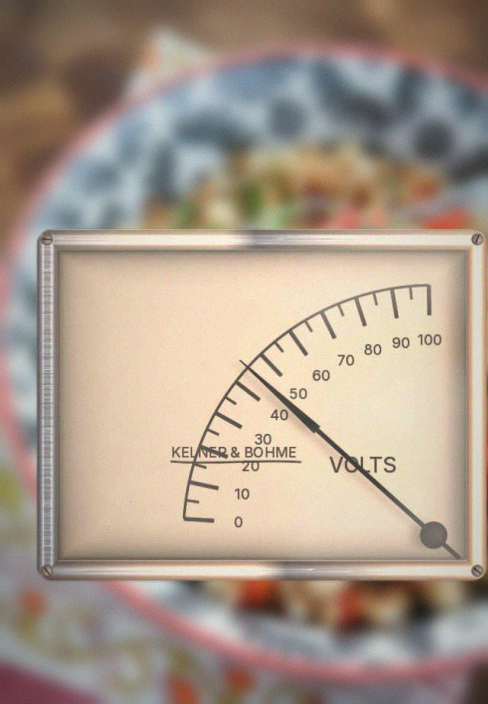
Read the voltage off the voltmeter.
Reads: 45 V
